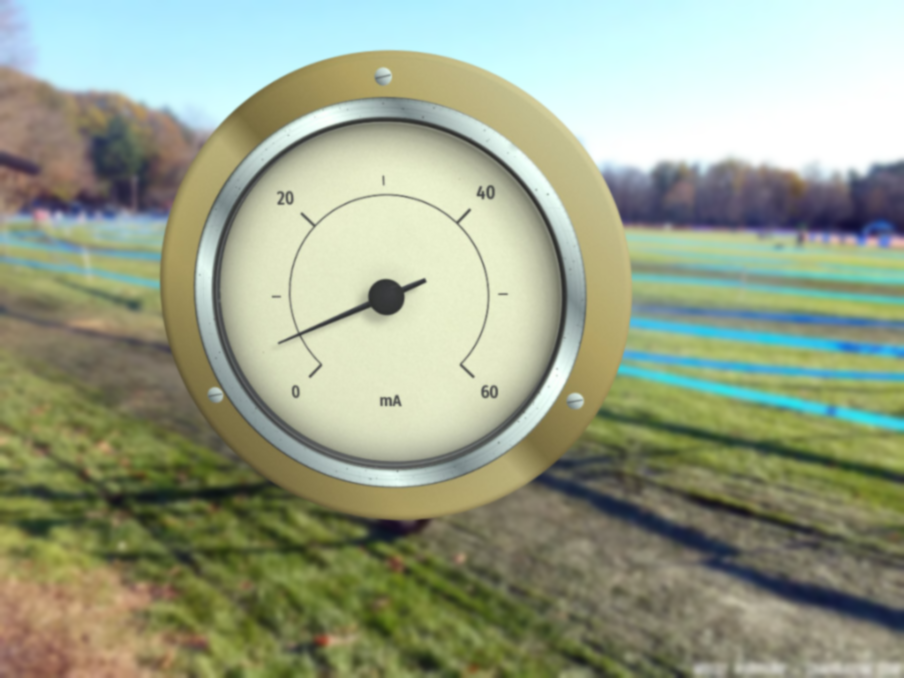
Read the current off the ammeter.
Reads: 5 mA
